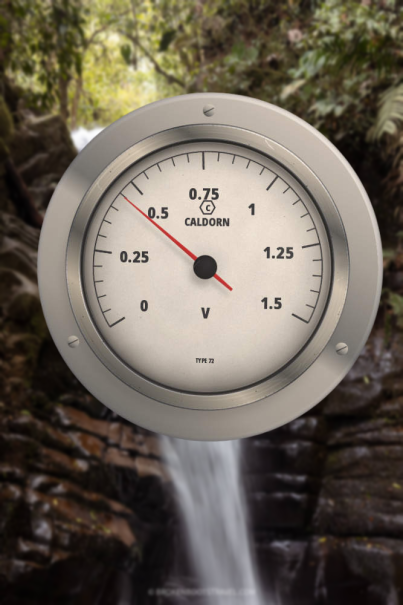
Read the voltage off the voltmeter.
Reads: 0.45 V
